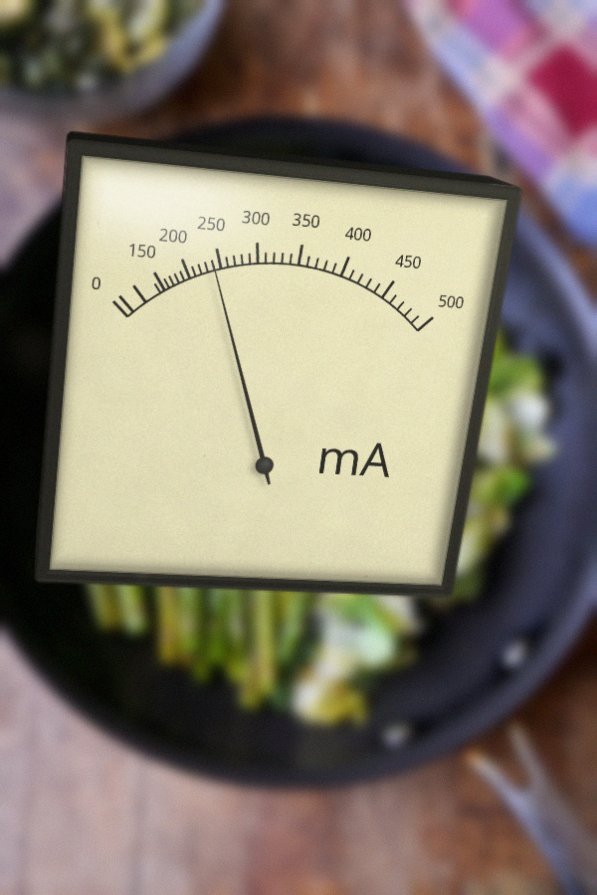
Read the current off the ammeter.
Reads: 240 mA
